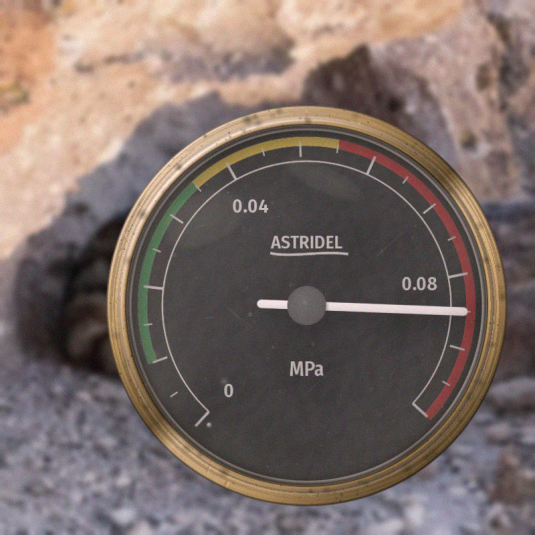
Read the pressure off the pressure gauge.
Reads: 0.085 MPa
